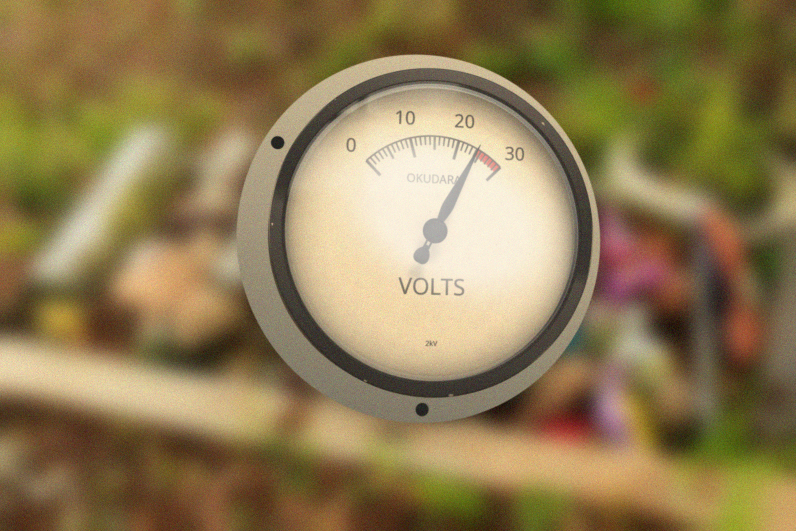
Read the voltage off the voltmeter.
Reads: 24 V
